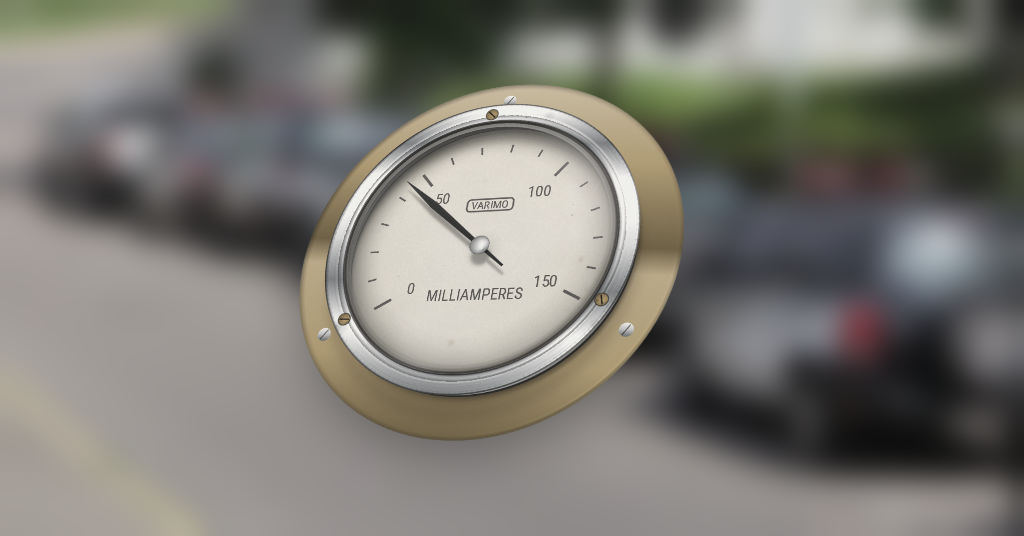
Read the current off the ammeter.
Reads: 45 mA
